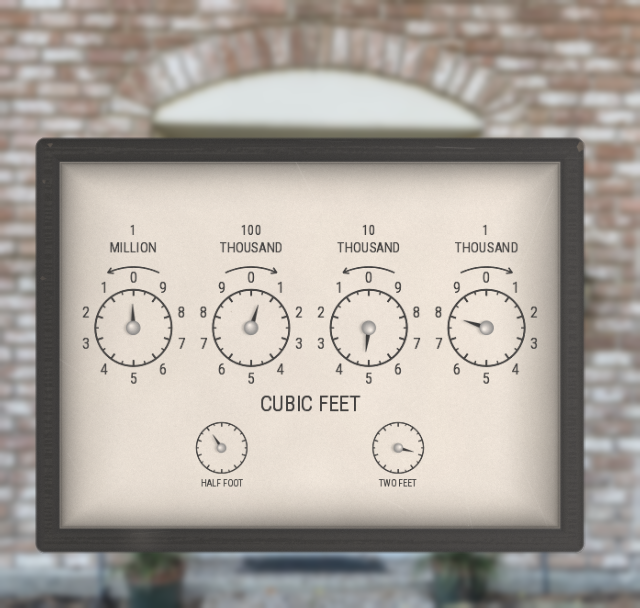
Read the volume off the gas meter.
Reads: 4800 ft³
